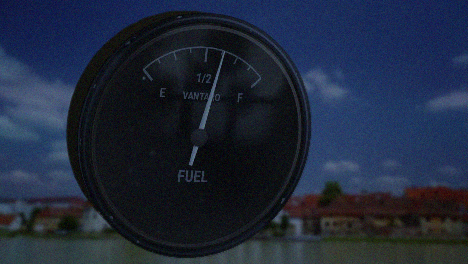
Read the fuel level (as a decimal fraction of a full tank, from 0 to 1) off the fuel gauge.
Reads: 0.625
